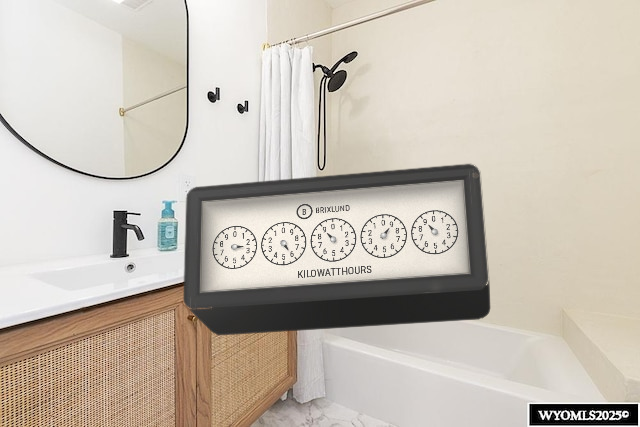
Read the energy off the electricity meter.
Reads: 25889 kWh
